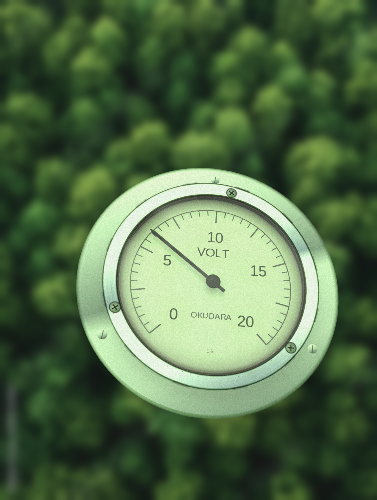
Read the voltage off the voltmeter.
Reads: 6 V
